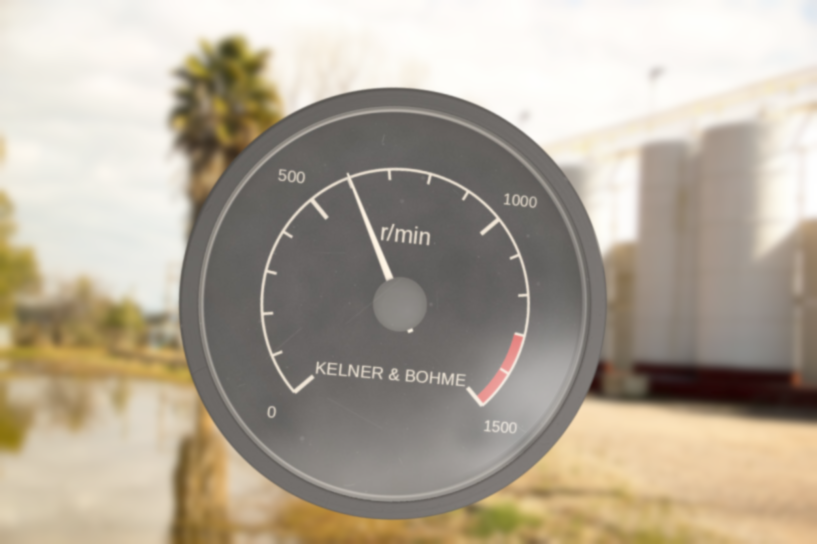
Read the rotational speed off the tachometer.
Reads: 600 rpm
